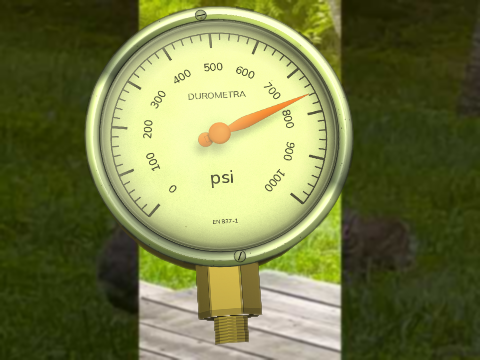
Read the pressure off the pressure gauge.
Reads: 760 psi
